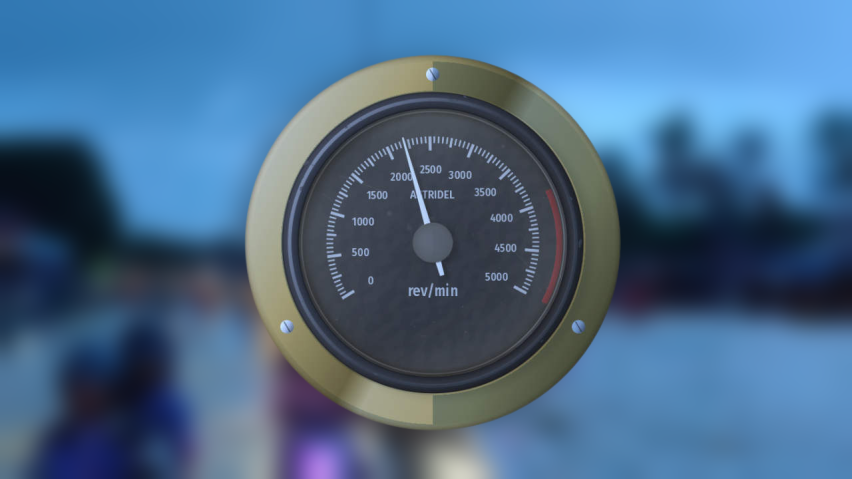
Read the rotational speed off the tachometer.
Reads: 2200 rpm
